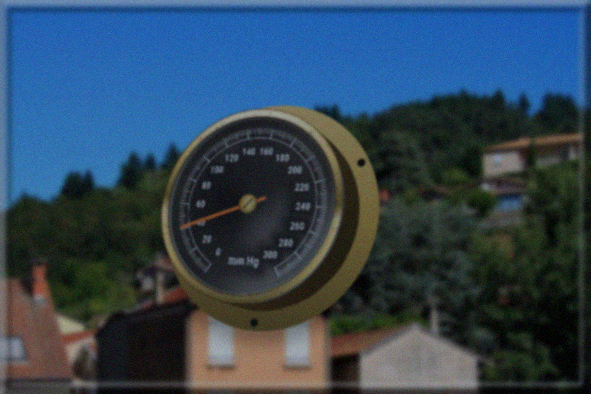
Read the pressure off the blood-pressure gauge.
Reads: 40 mmHg
